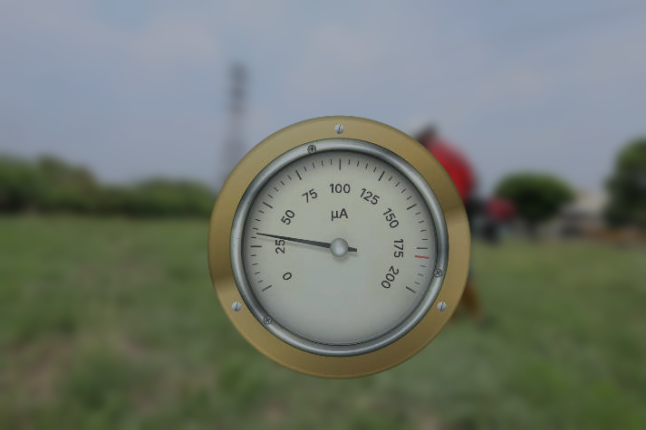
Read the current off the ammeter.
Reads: 32.5 µA
